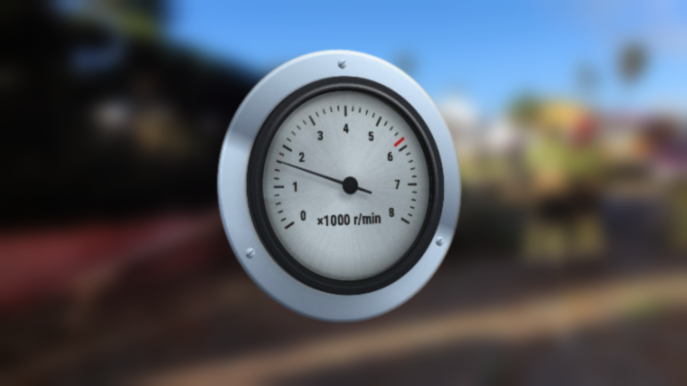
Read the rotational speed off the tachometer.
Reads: 1600 rpm
